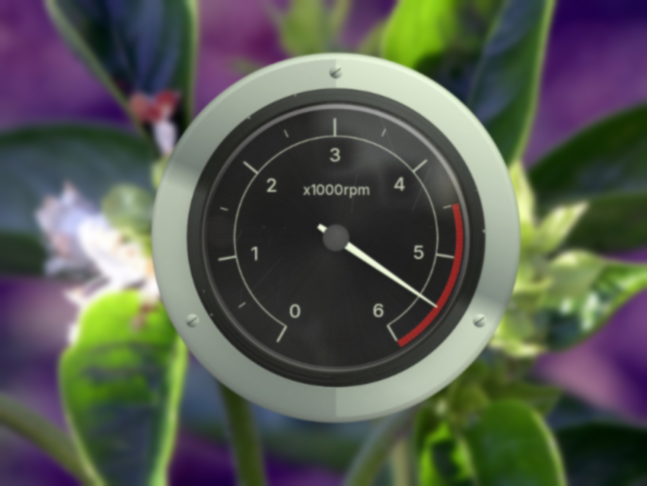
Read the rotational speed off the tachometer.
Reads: 5500 rpm
